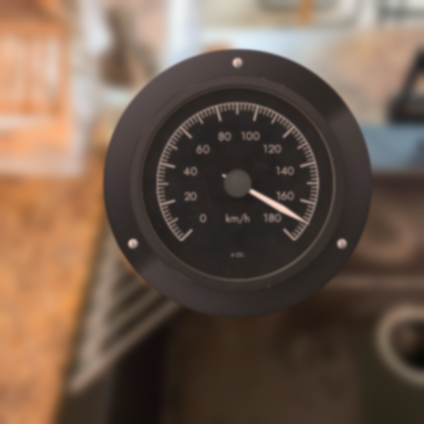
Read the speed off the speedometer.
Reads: 170 km/h
